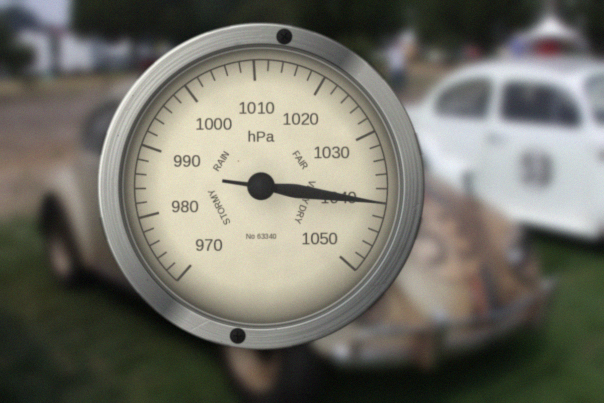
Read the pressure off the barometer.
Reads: 1040 hPa
